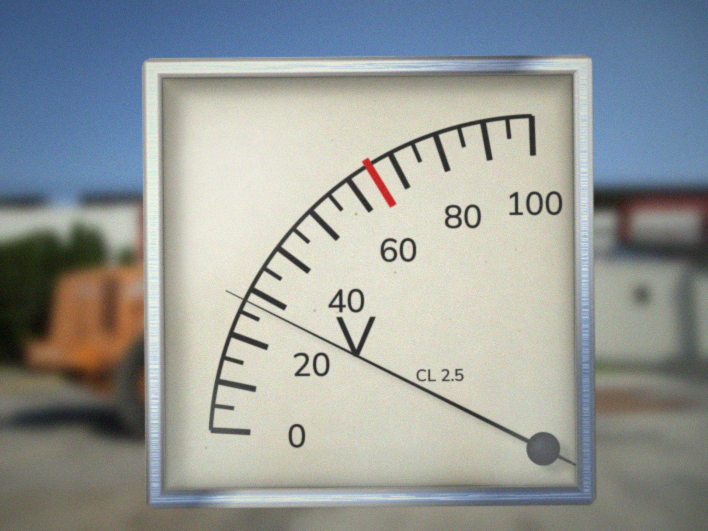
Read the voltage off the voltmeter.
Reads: 27.5 V
